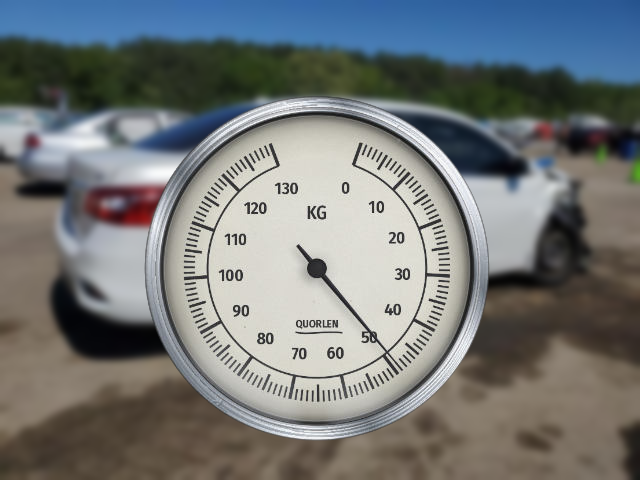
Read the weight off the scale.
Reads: 49 kg
